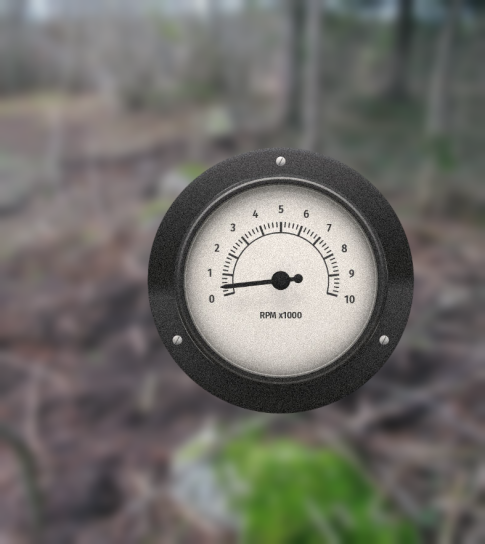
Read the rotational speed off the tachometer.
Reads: 400 rpm
